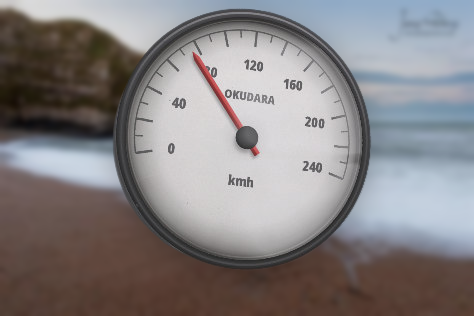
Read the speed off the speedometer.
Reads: 75 km/h
